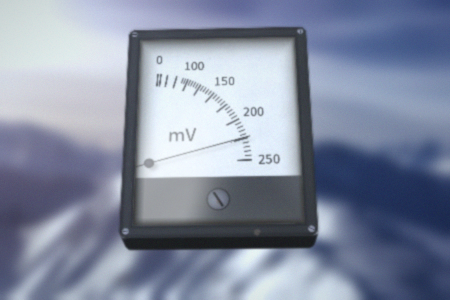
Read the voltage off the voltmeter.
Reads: 225 mV
